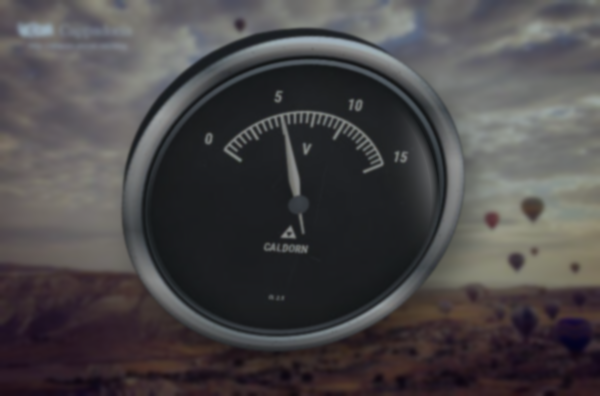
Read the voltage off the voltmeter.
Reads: 5 V
